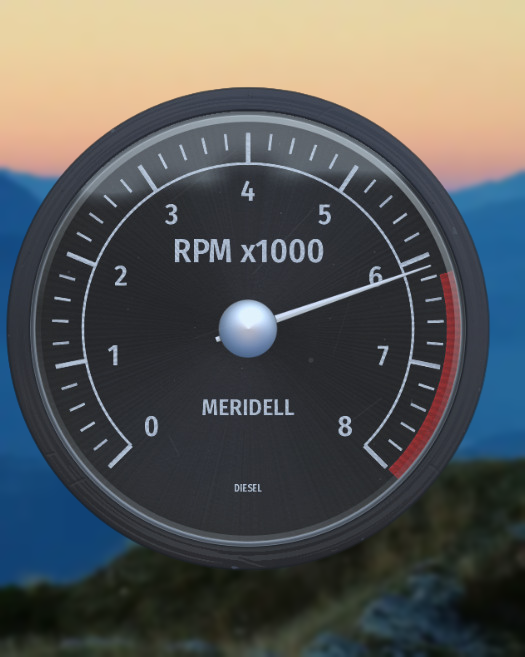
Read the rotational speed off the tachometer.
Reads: 6100 rpm
